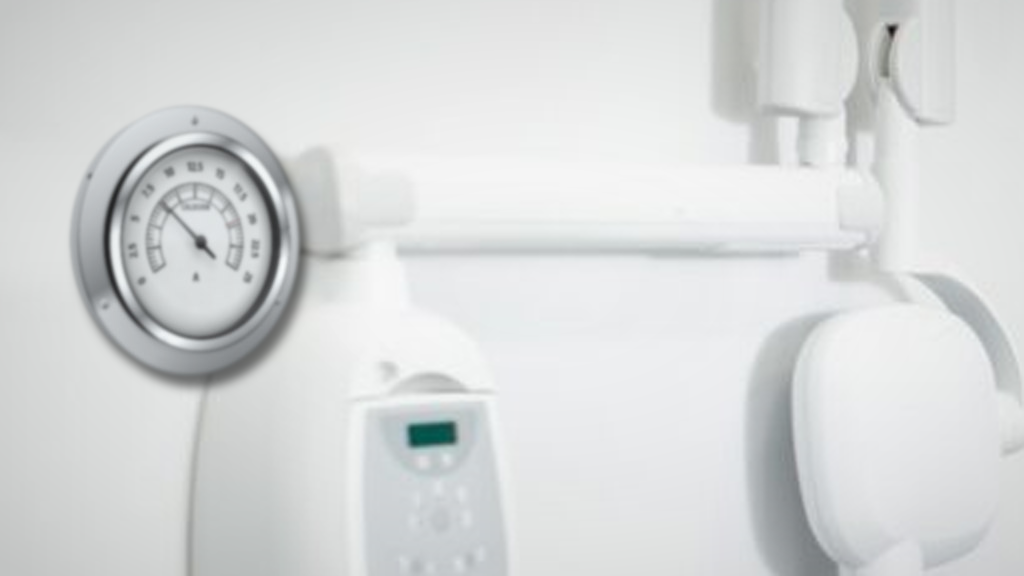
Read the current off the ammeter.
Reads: 7.5 A
